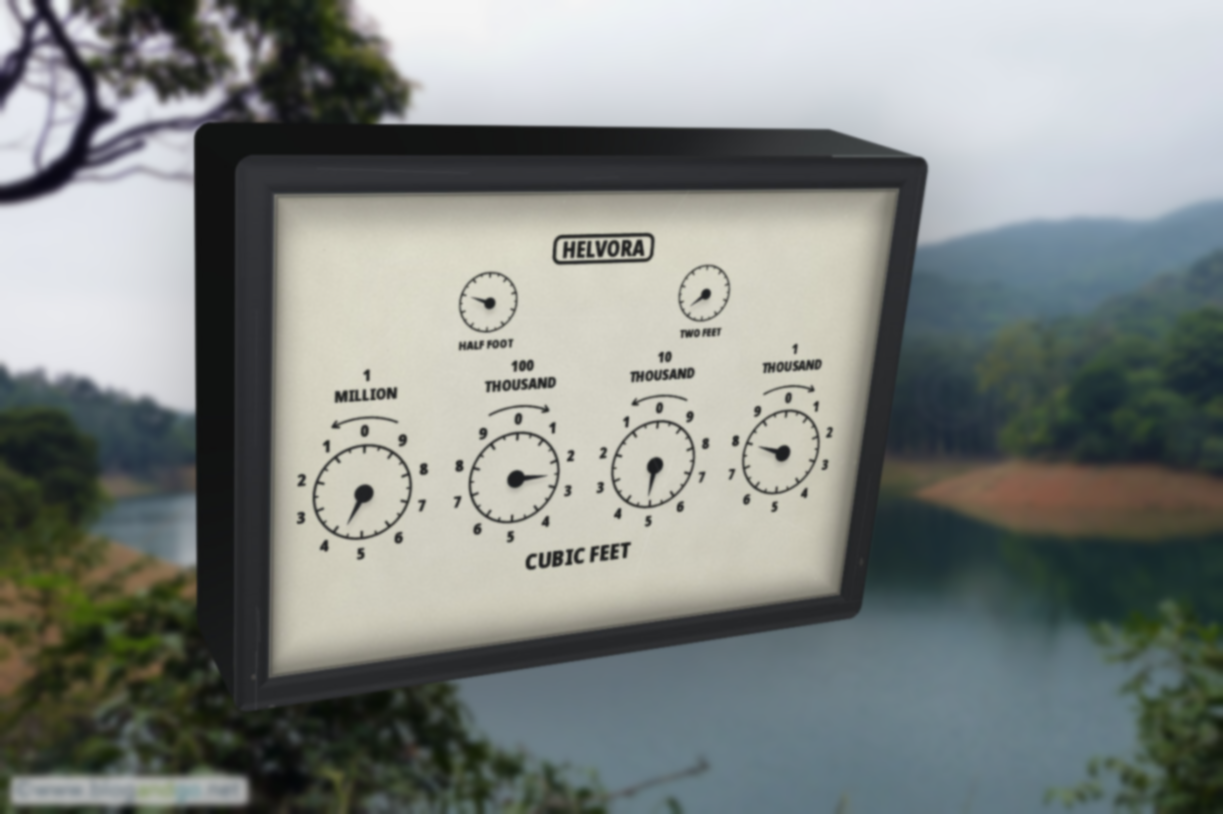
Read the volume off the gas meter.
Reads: 424800 ft³
